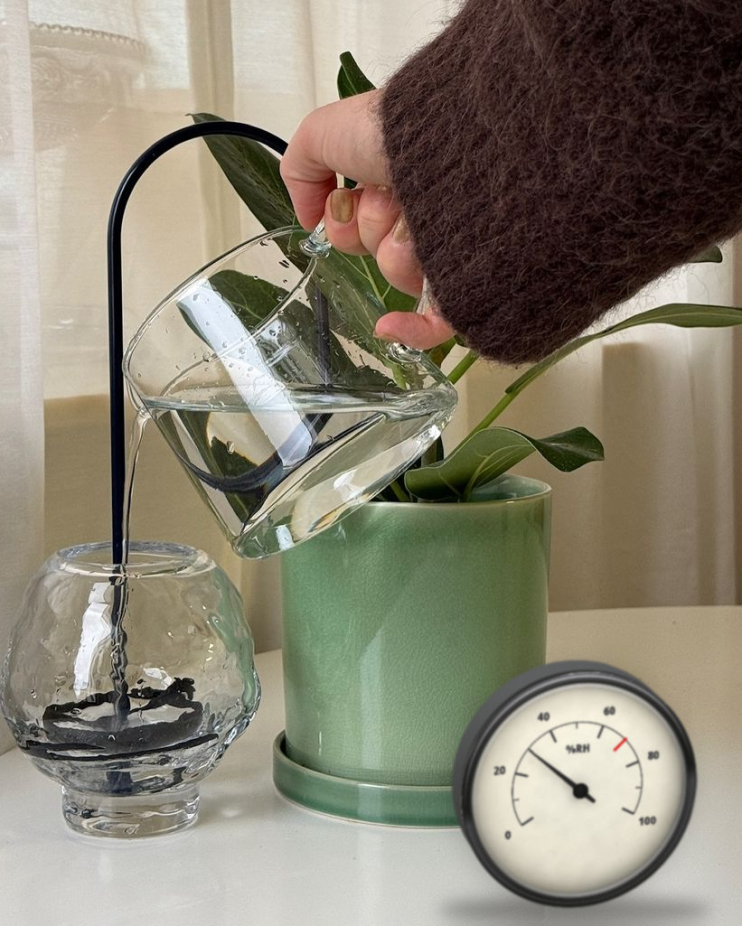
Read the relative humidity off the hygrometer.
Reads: 30 %
